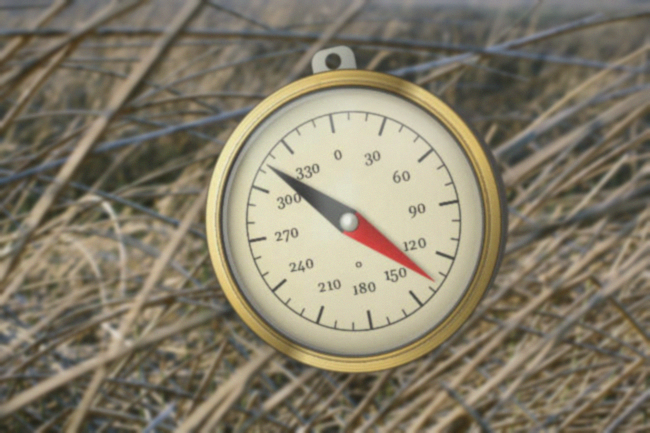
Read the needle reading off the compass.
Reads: 135 °
